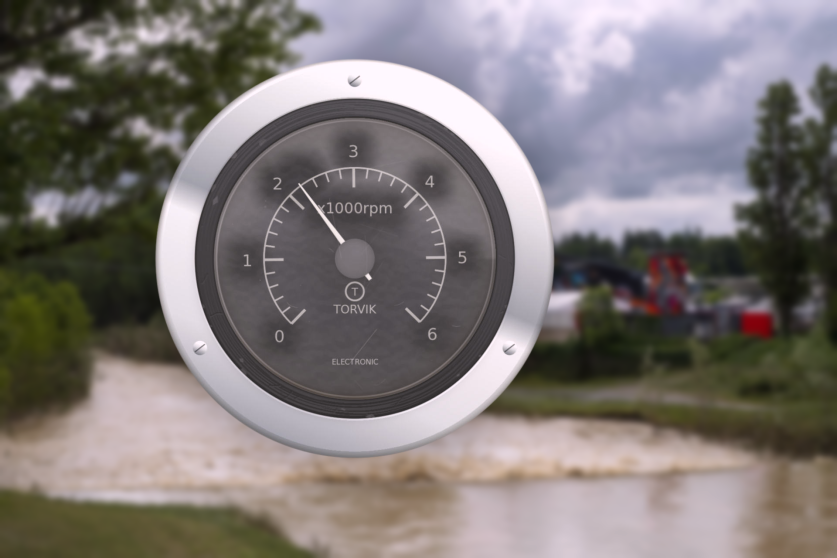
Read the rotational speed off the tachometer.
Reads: 2200 rpm
